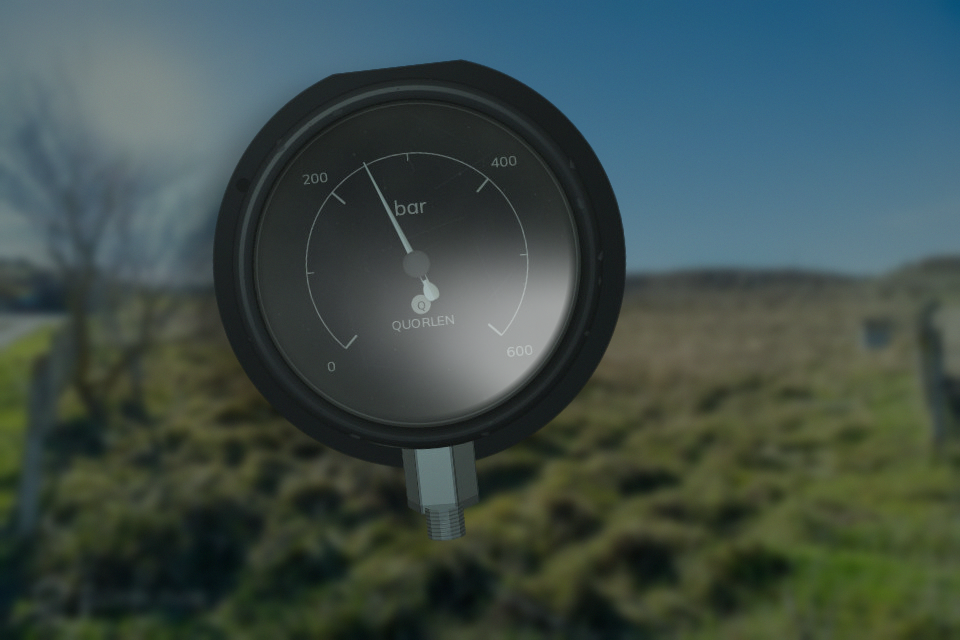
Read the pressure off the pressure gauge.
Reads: 250 bar
